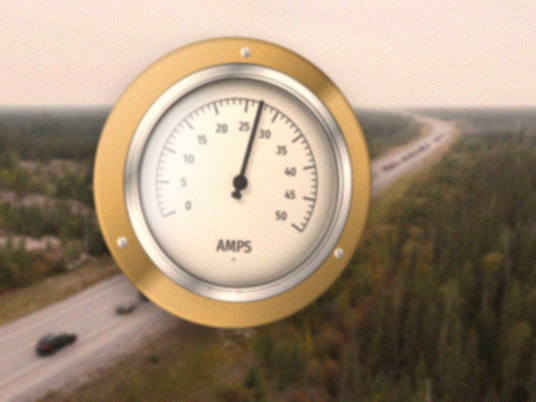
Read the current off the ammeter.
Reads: 27 A
